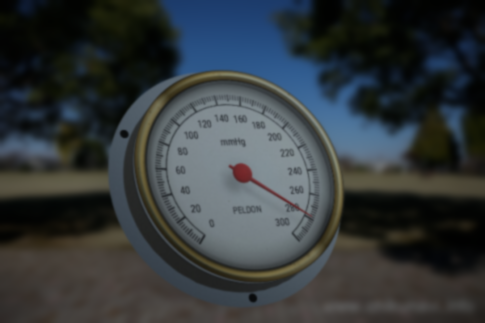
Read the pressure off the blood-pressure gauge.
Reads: 280 mmHg
